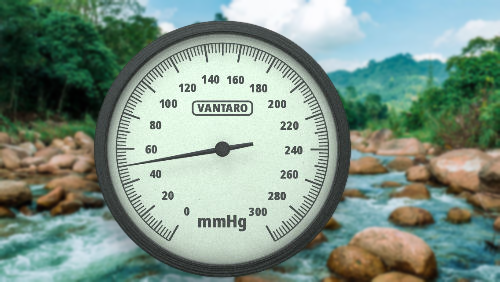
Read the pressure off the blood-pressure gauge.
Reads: 50 mmHg
